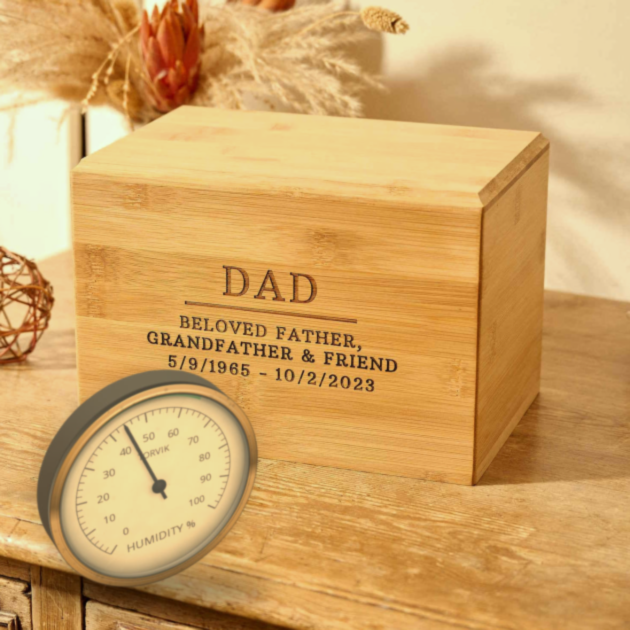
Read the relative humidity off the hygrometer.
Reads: 44 %
